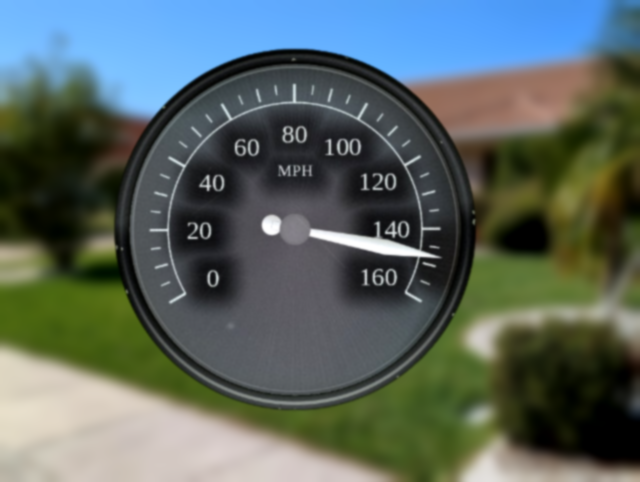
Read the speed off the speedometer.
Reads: 147.5 mph
